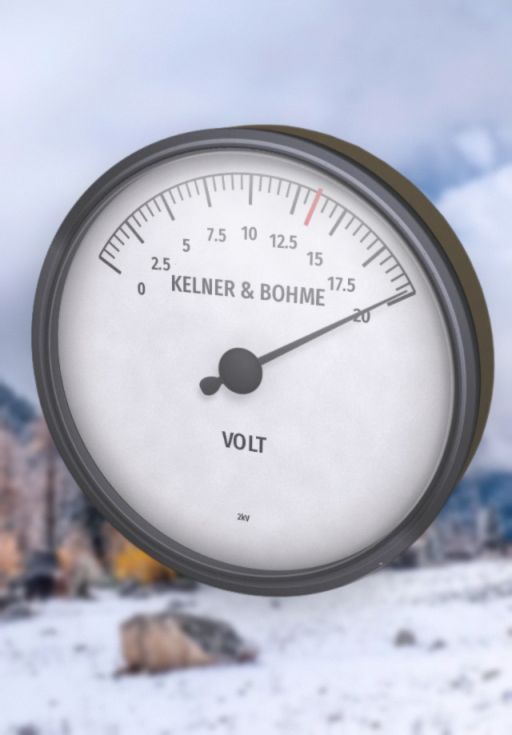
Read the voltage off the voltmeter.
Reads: 19.75 V
